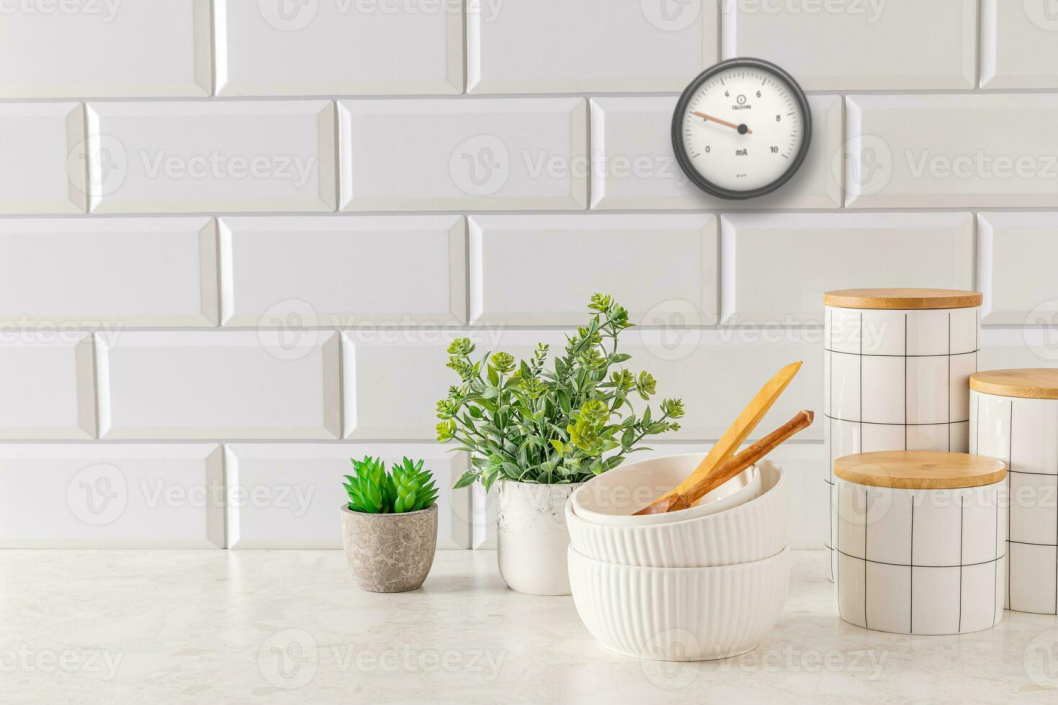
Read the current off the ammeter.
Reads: 2 mA
